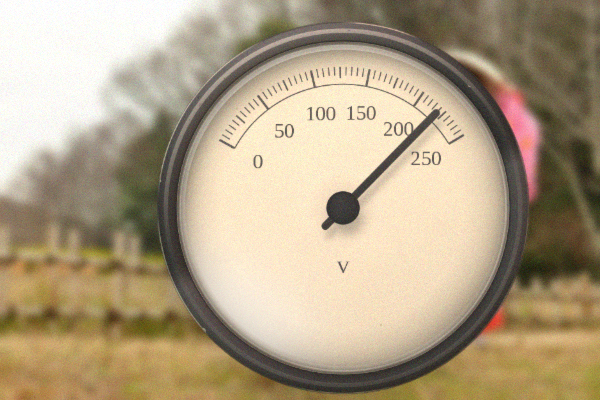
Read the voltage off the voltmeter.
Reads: 220 V
